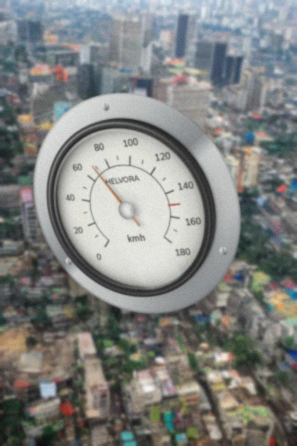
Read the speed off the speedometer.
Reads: 70 km/h
